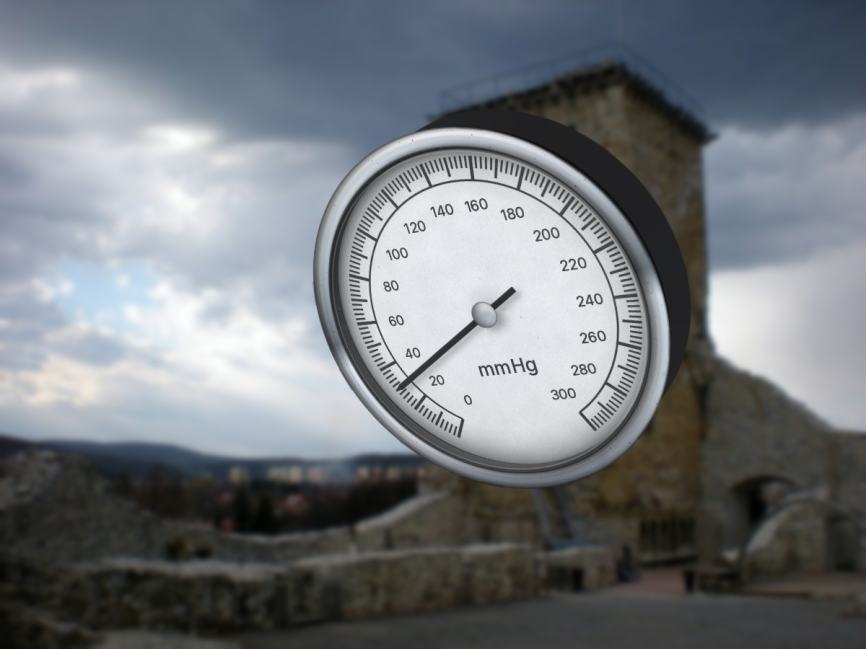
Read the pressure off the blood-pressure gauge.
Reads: 30 mmHg
